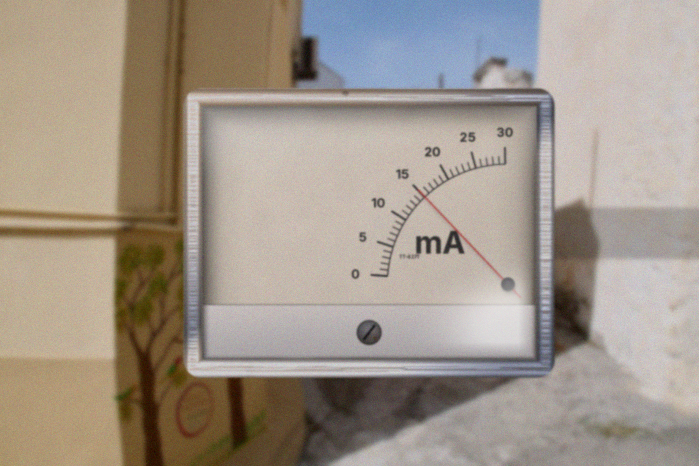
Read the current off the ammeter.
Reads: 15 mA
